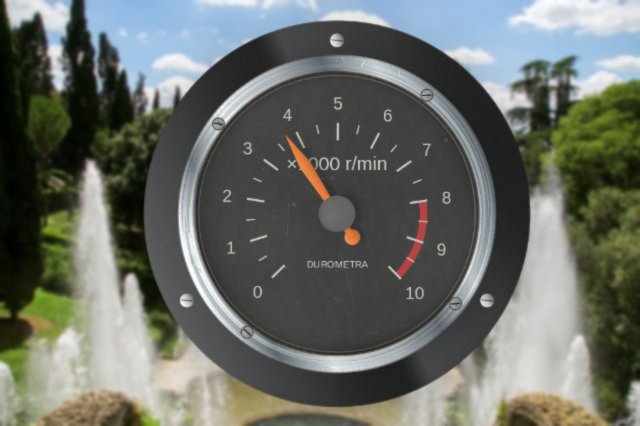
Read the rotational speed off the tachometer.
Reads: 3750 rpm
